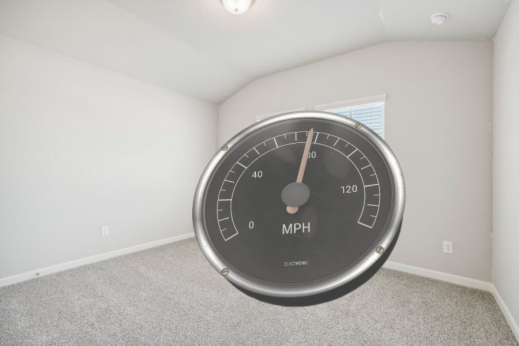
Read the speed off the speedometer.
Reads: 77.5 mph
